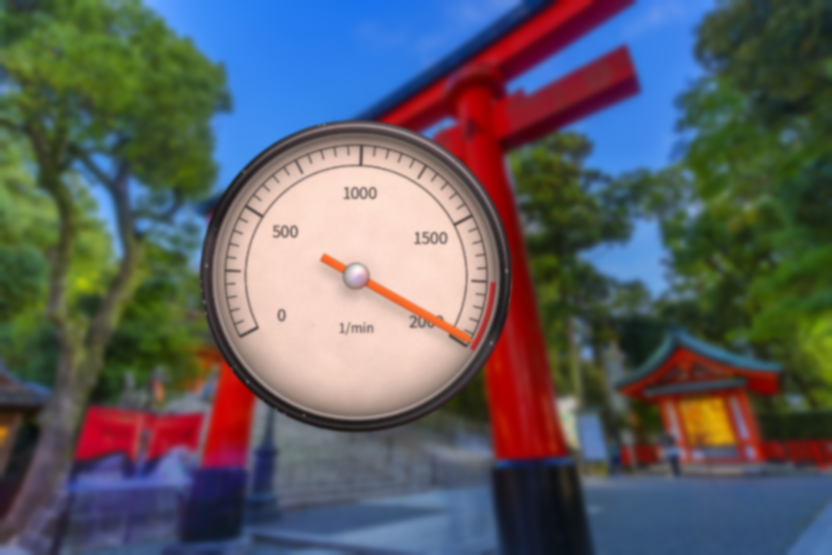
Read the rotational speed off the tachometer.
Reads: 1975 rpm
